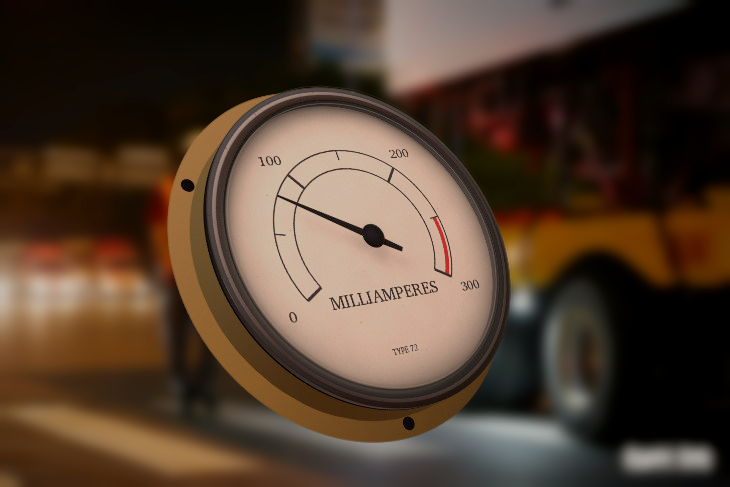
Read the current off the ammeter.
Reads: 75 mA
